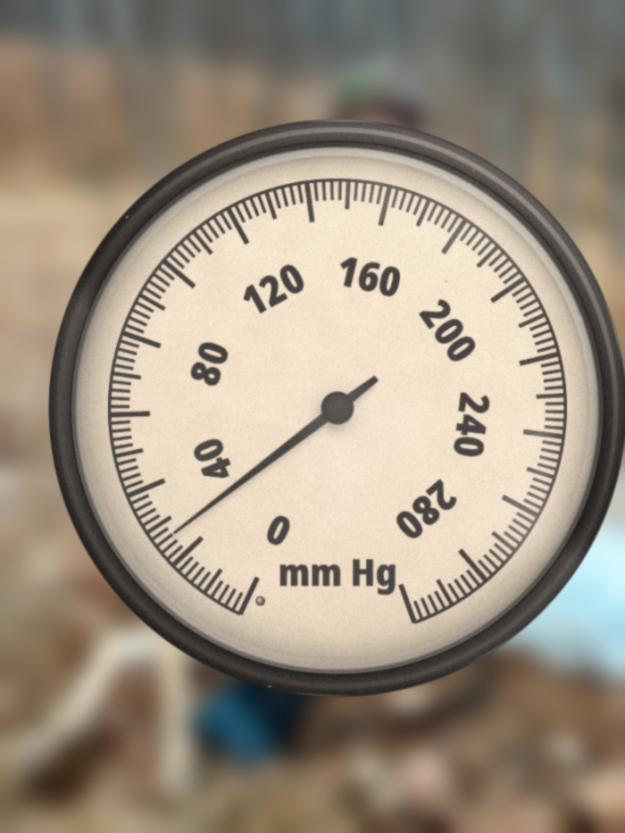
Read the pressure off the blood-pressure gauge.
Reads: 26 mmHg
